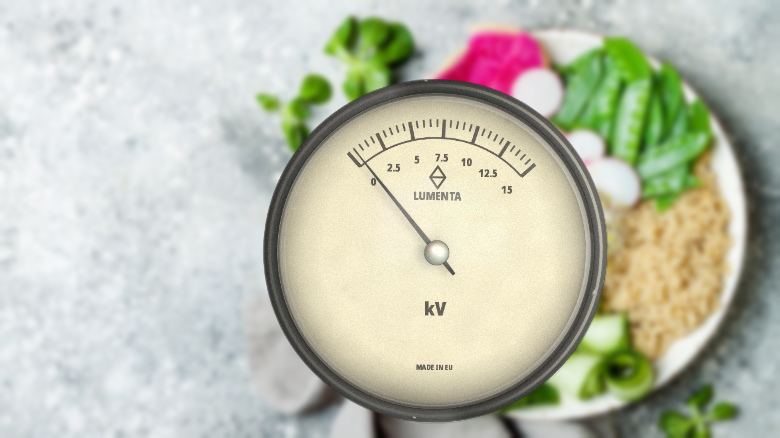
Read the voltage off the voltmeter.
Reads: 0.5 kV
